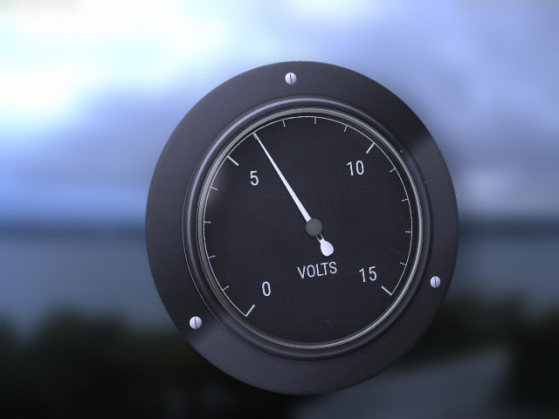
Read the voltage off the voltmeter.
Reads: 6 V
